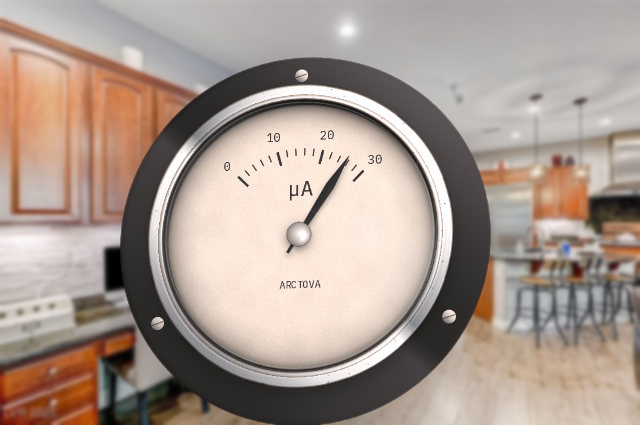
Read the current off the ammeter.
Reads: 26 µA
